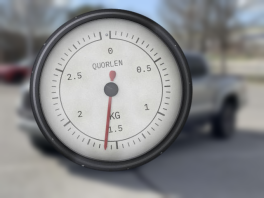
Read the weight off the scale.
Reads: 1.6 kg
